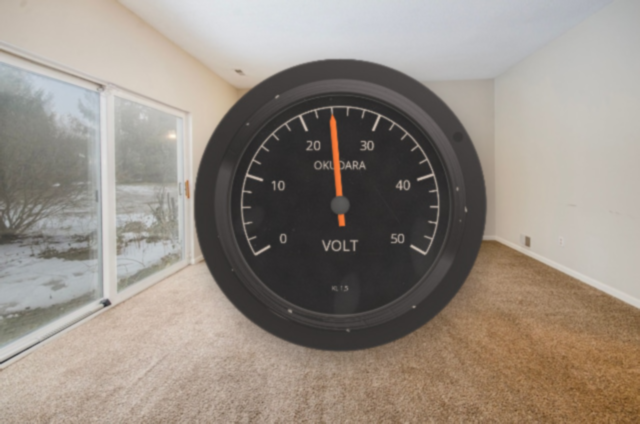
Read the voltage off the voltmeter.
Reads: 24 V
